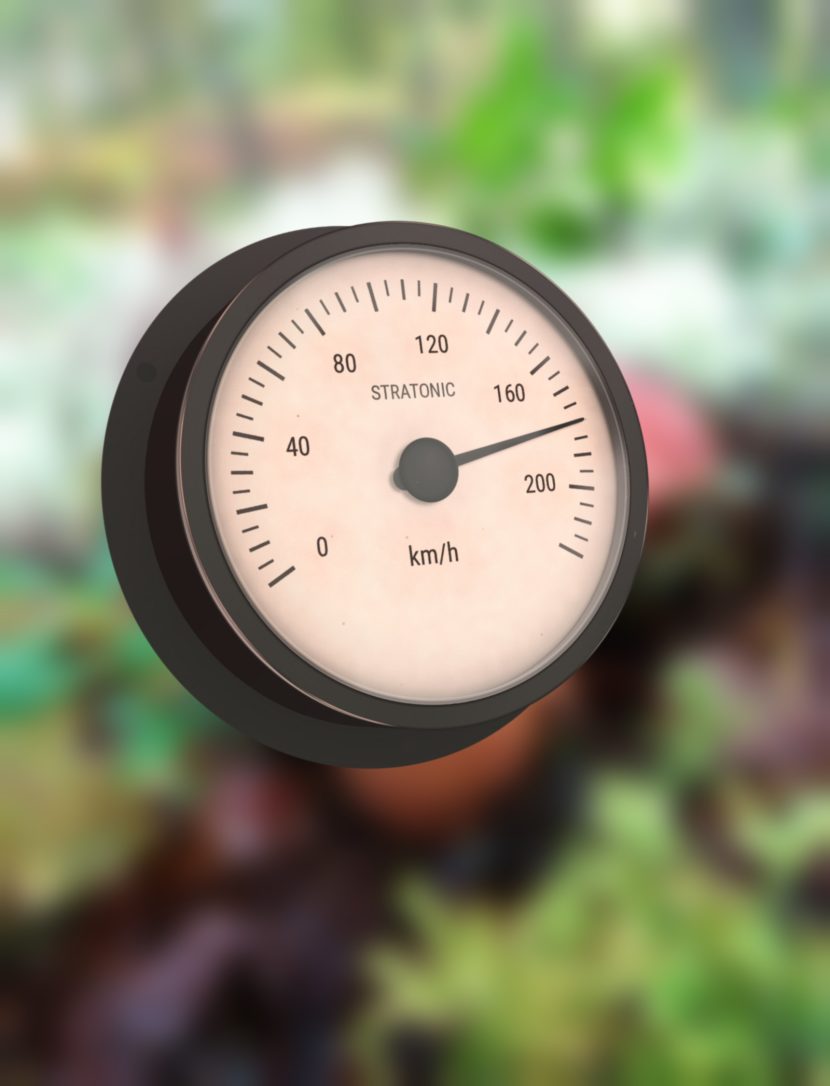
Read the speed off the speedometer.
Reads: 180 km/h
